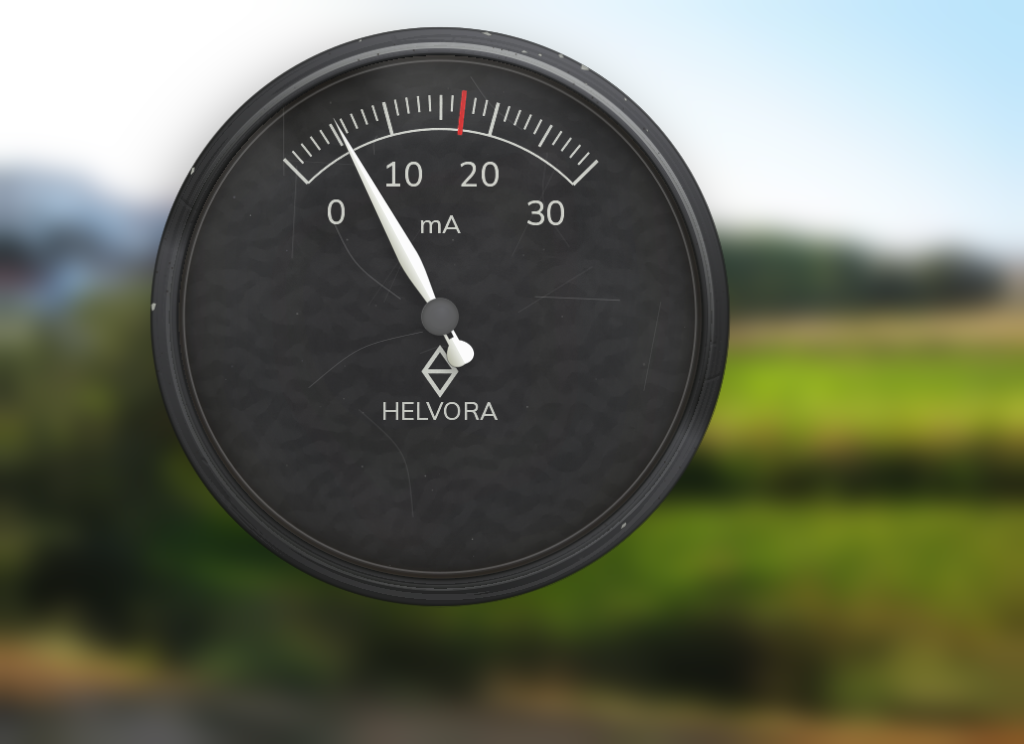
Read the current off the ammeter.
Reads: 5.5 mA
